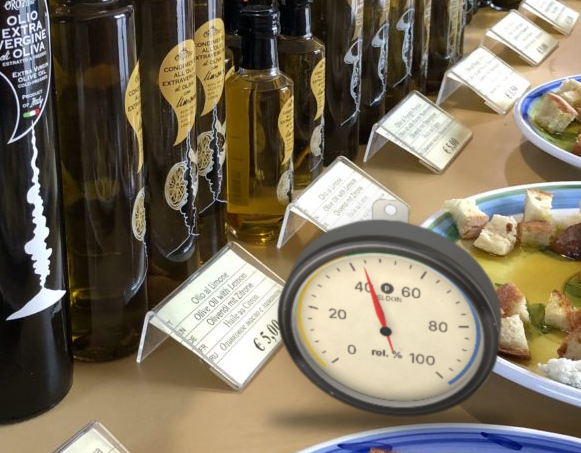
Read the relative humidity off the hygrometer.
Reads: 44 %
